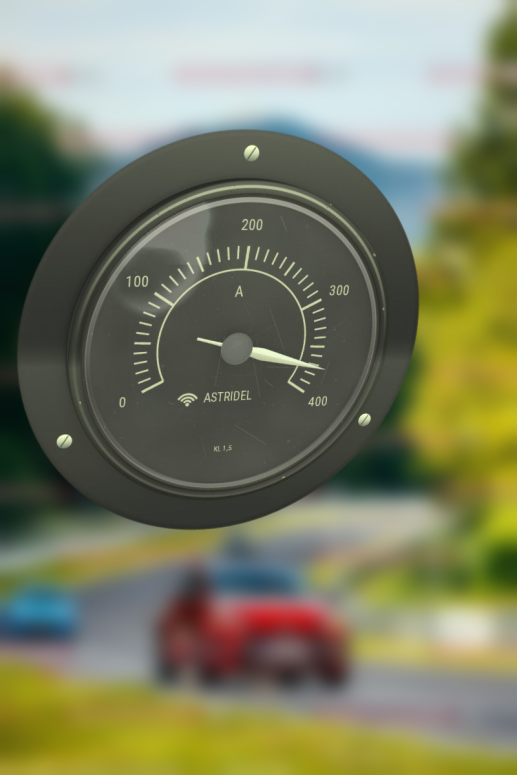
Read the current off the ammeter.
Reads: 370 A
